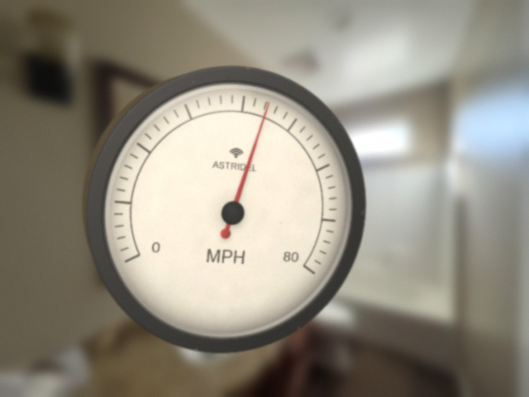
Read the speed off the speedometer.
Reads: 44 mph
